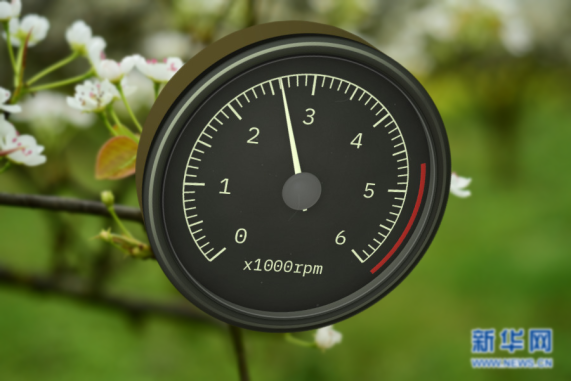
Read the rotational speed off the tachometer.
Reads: 2600 rpm
